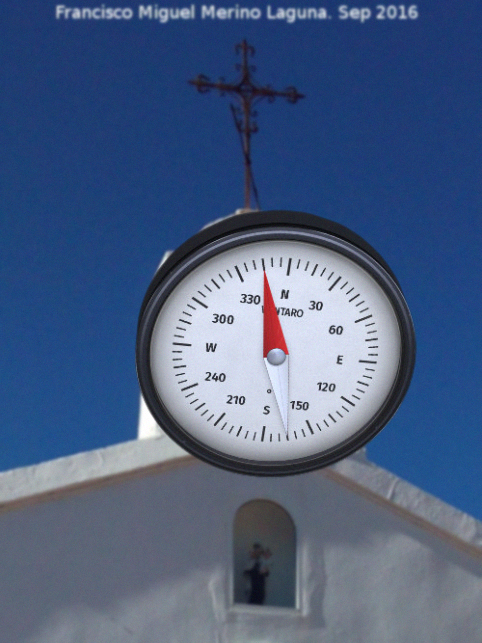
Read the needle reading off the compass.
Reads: 345 °
